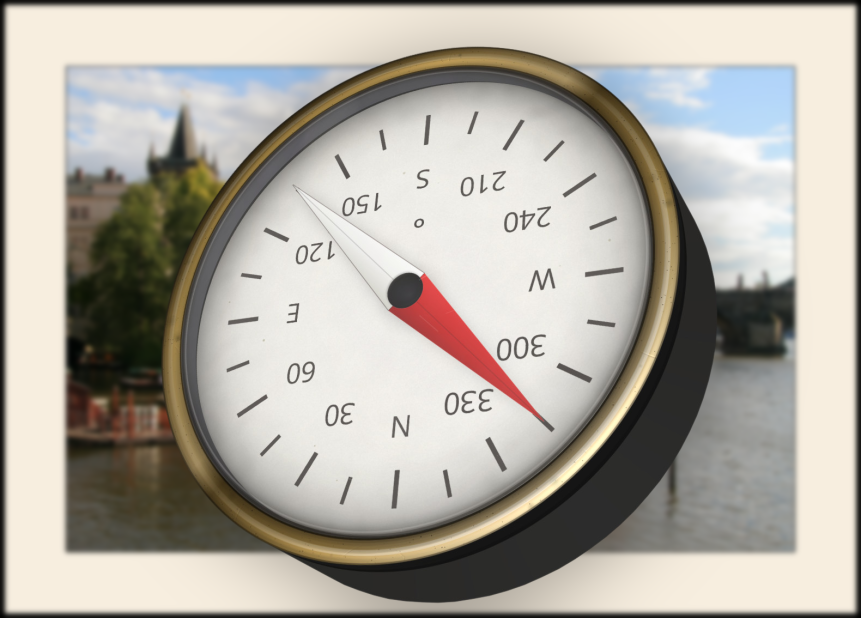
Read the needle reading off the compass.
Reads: 315 °
